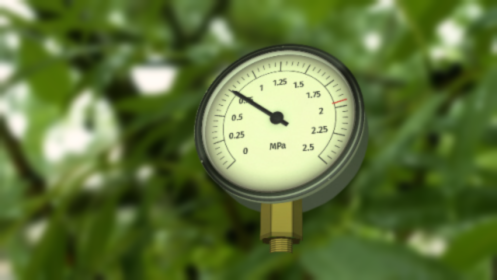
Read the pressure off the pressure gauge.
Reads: 0.75 MPa
